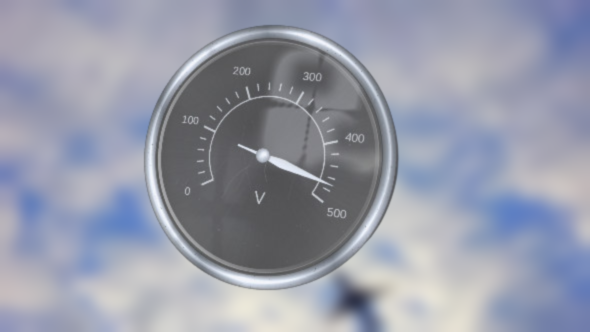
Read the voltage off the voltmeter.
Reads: 470 V
